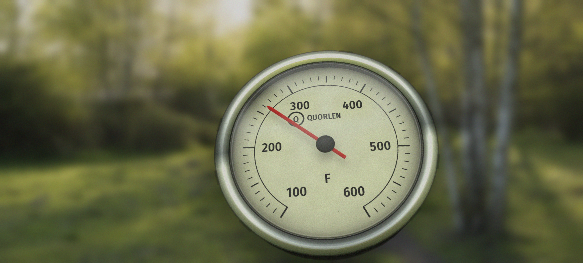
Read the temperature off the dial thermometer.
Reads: 260 °F
